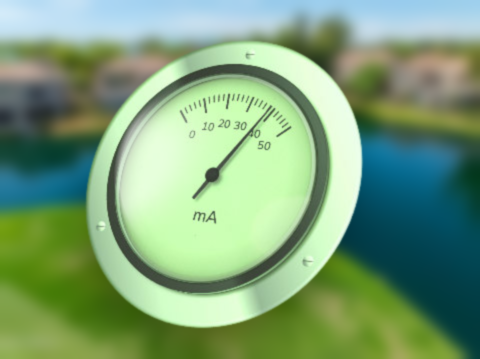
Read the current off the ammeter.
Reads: 40 mA
